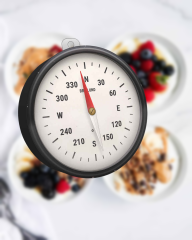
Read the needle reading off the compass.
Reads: 350 °
